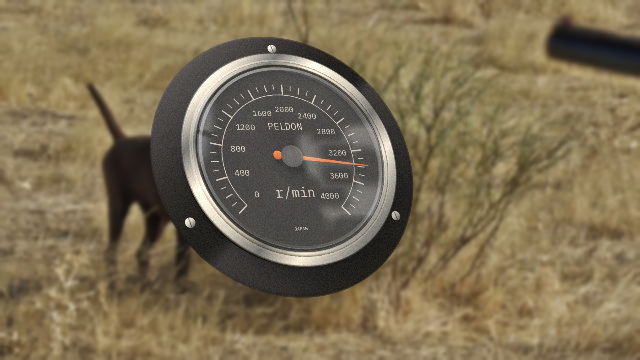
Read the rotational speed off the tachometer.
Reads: 3400 rpm
